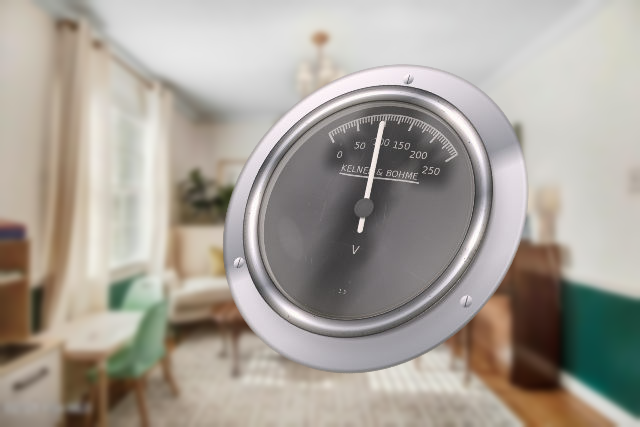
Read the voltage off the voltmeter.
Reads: 100 V
